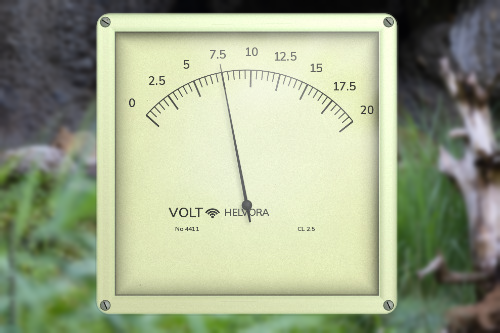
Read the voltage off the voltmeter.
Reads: 7.5 V
